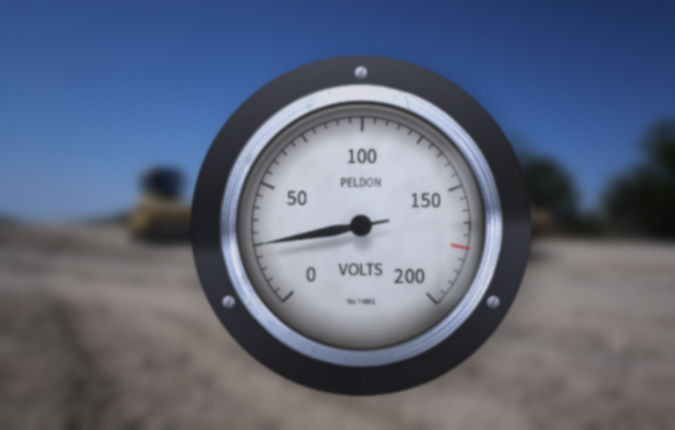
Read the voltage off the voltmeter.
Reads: 25 V
